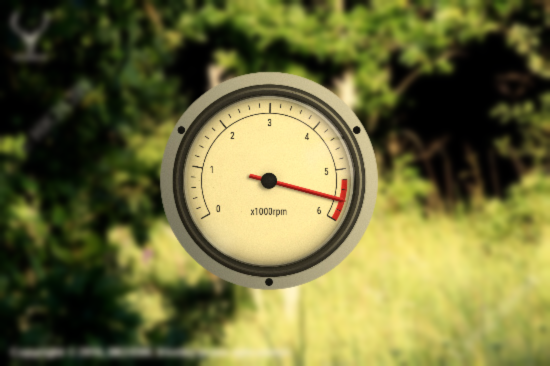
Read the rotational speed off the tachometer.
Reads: 5600 rpm
